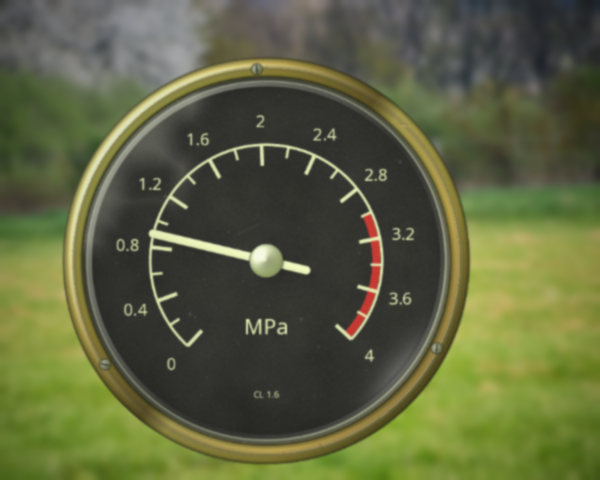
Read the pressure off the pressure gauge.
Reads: 0.9 MPa
